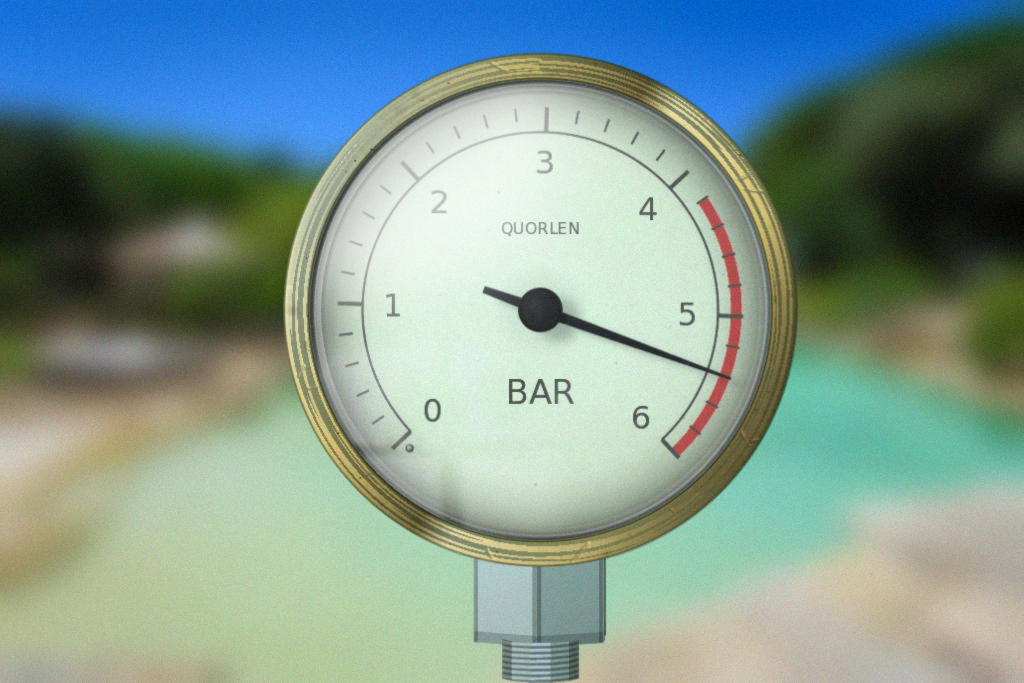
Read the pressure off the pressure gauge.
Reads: 5.4 bar
